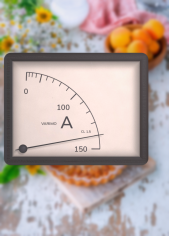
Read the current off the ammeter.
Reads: 140 A
